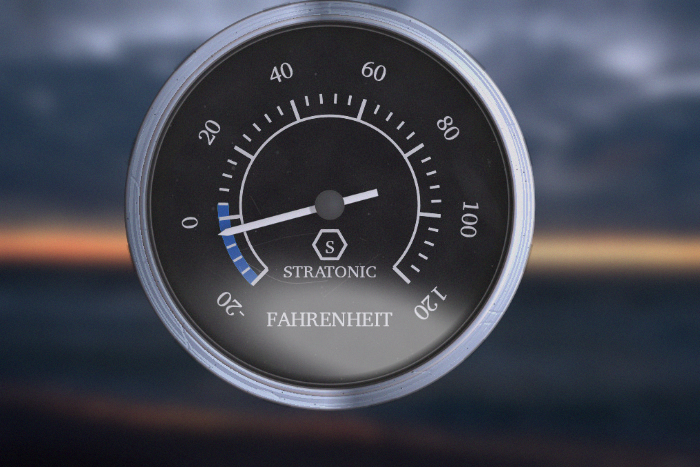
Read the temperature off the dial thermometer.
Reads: -4 °F
